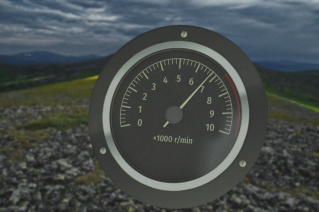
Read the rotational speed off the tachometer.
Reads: 6800 rpm
